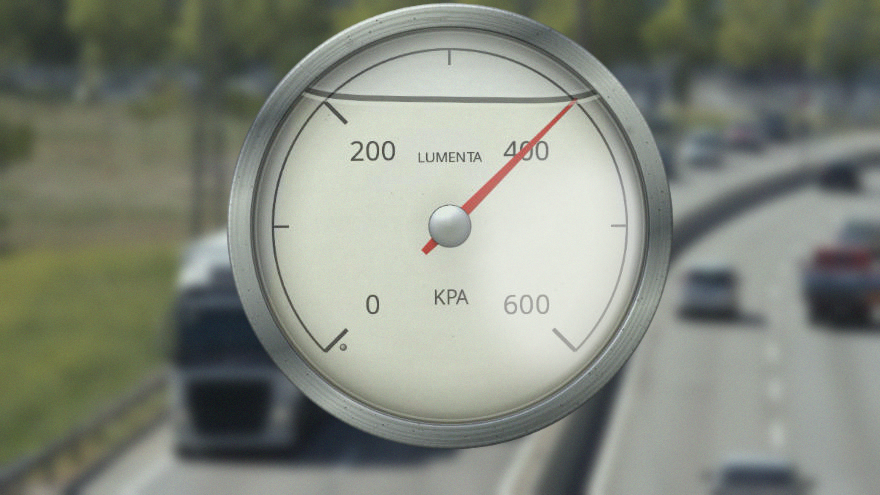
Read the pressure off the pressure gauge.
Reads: 400 kPa
